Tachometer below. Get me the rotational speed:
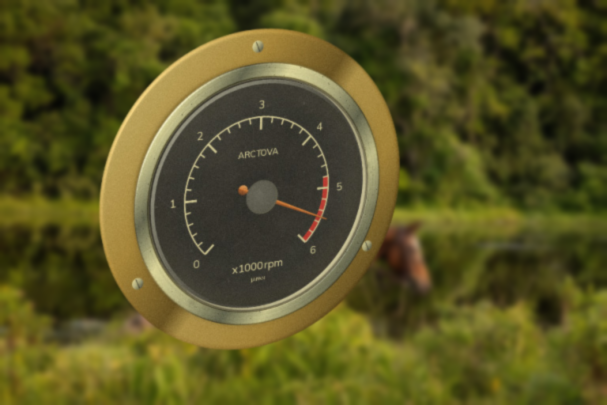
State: 5500 rpm
